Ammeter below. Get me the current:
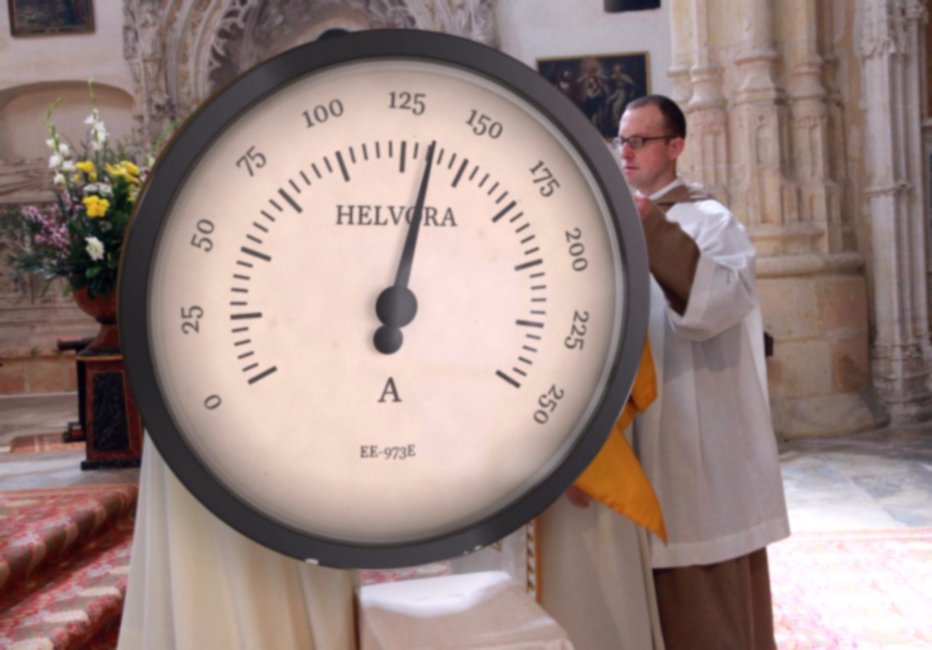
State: 135 A
